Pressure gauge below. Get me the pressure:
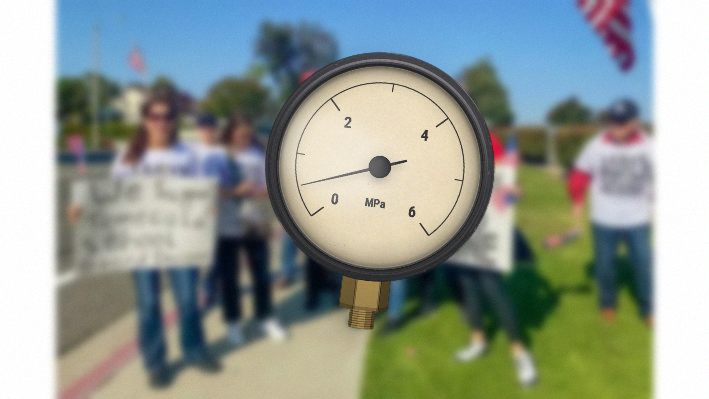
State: 0.5 MPa
